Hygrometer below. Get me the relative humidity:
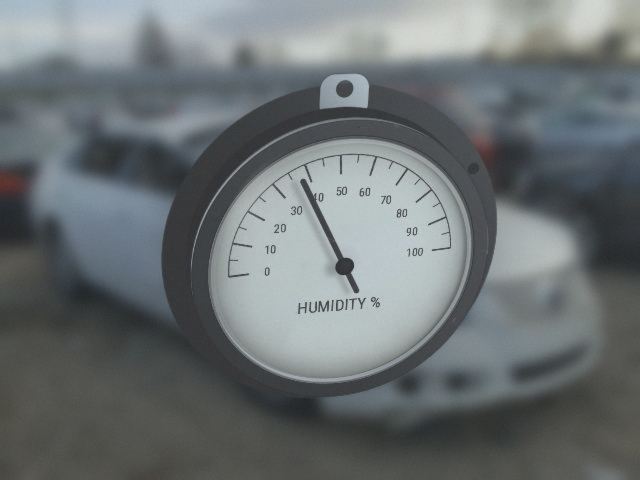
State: 37.5 %
